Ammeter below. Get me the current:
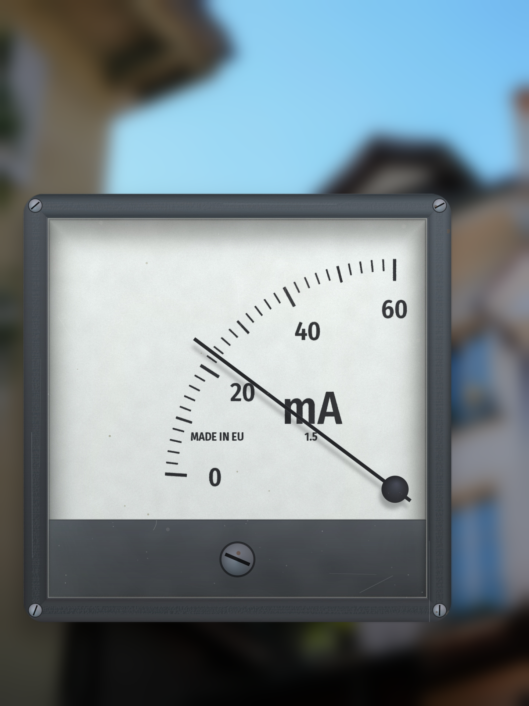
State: 23 mA
